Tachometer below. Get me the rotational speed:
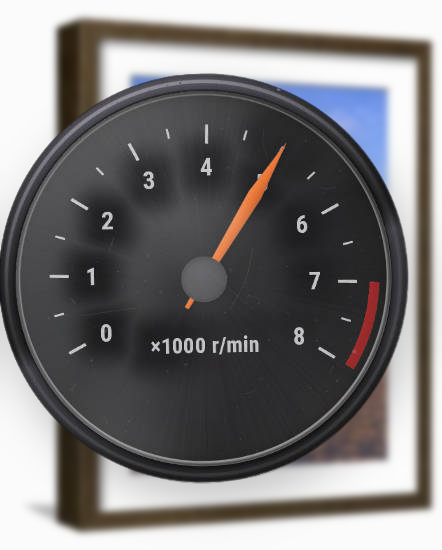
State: 5000 rpm
